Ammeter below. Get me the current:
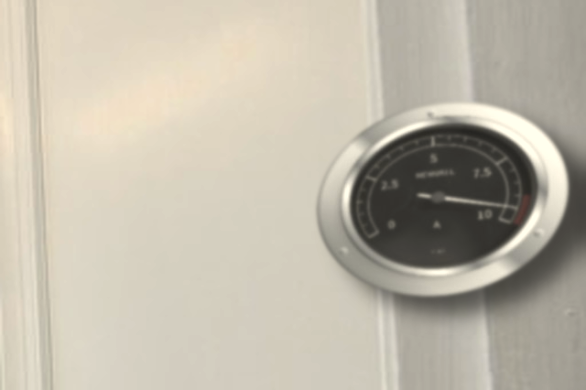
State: 9.5 A
